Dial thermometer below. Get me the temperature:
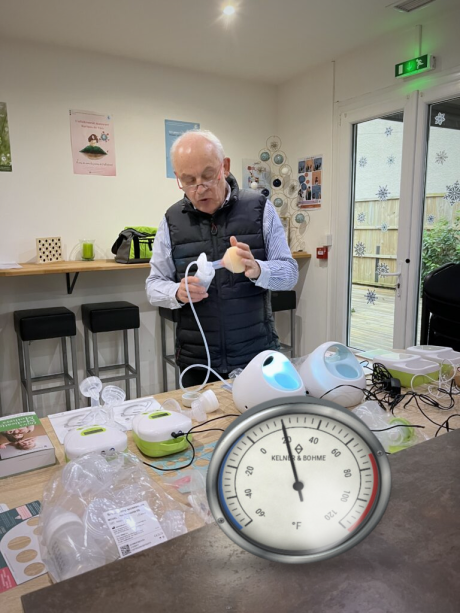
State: 20 °F
